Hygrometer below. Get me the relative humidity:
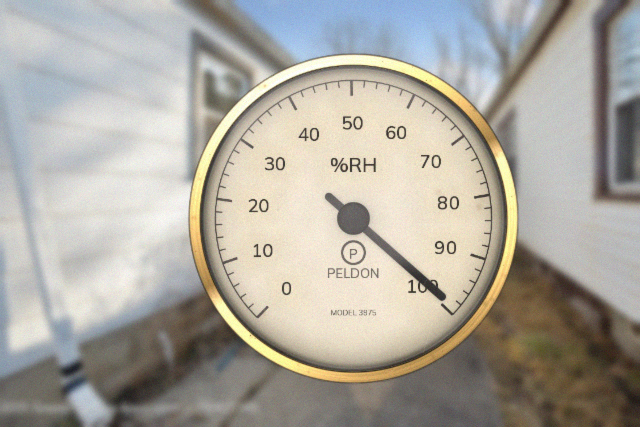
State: 99 %
